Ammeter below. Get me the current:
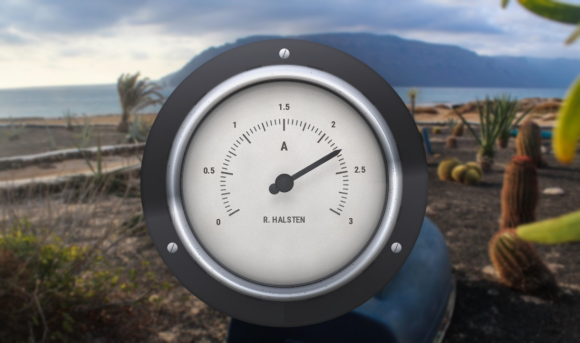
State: 2.25 A
